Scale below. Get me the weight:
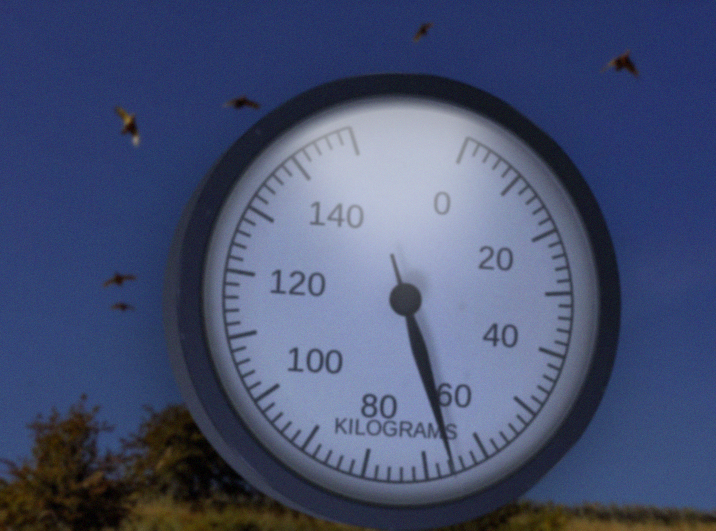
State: 66 kg
